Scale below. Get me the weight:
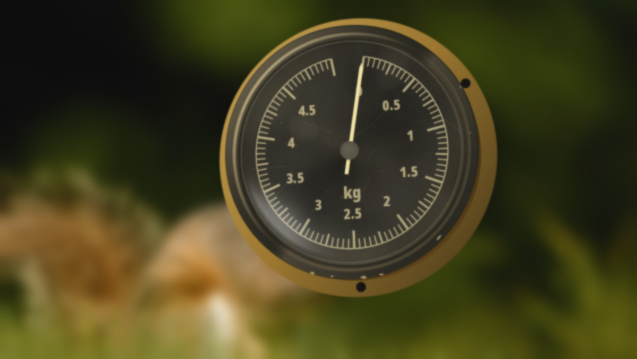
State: 0 kg
